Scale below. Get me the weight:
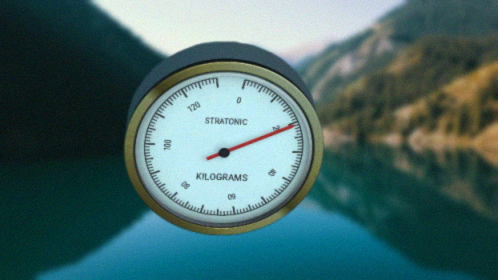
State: 20 kg
